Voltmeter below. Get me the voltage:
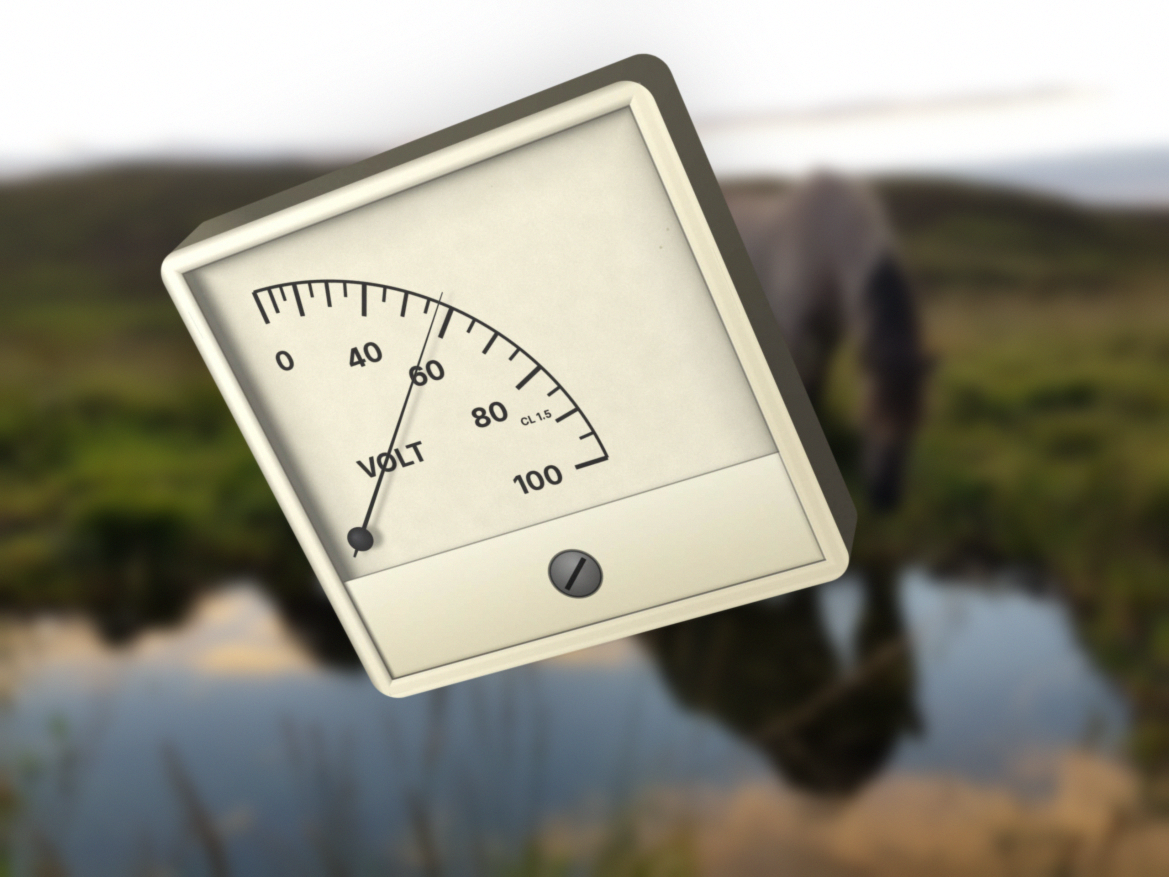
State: 57.5 V
